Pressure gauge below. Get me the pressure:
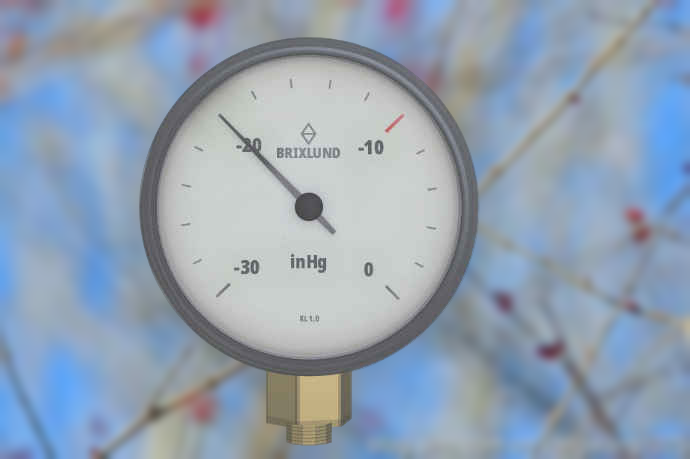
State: -20 inHg
